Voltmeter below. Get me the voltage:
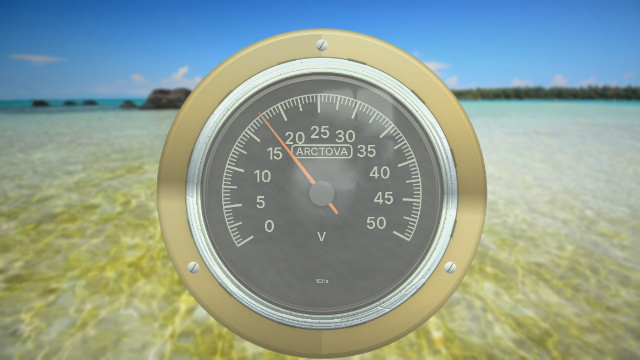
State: 17.5 V
